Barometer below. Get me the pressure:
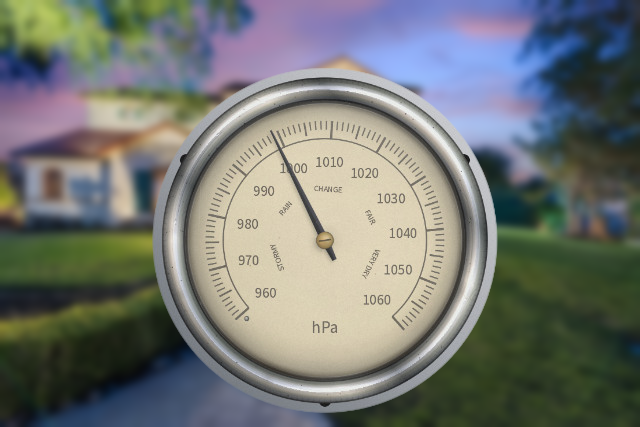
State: 999 hPa
